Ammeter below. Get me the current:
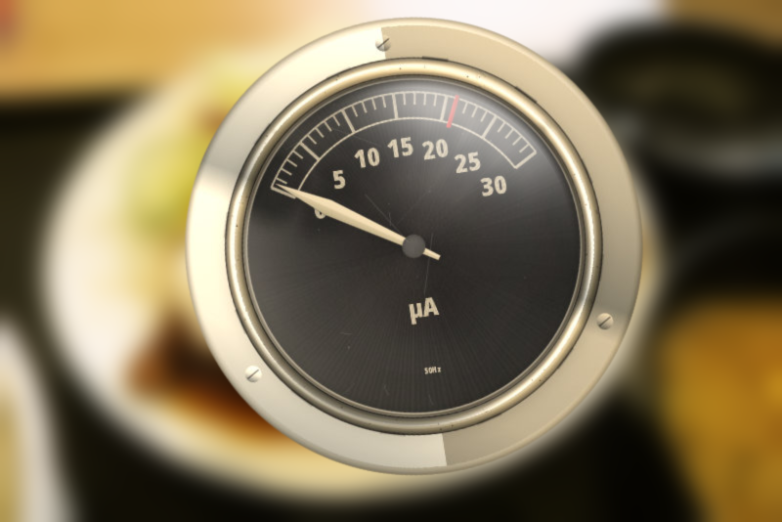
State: 0.5 µA
